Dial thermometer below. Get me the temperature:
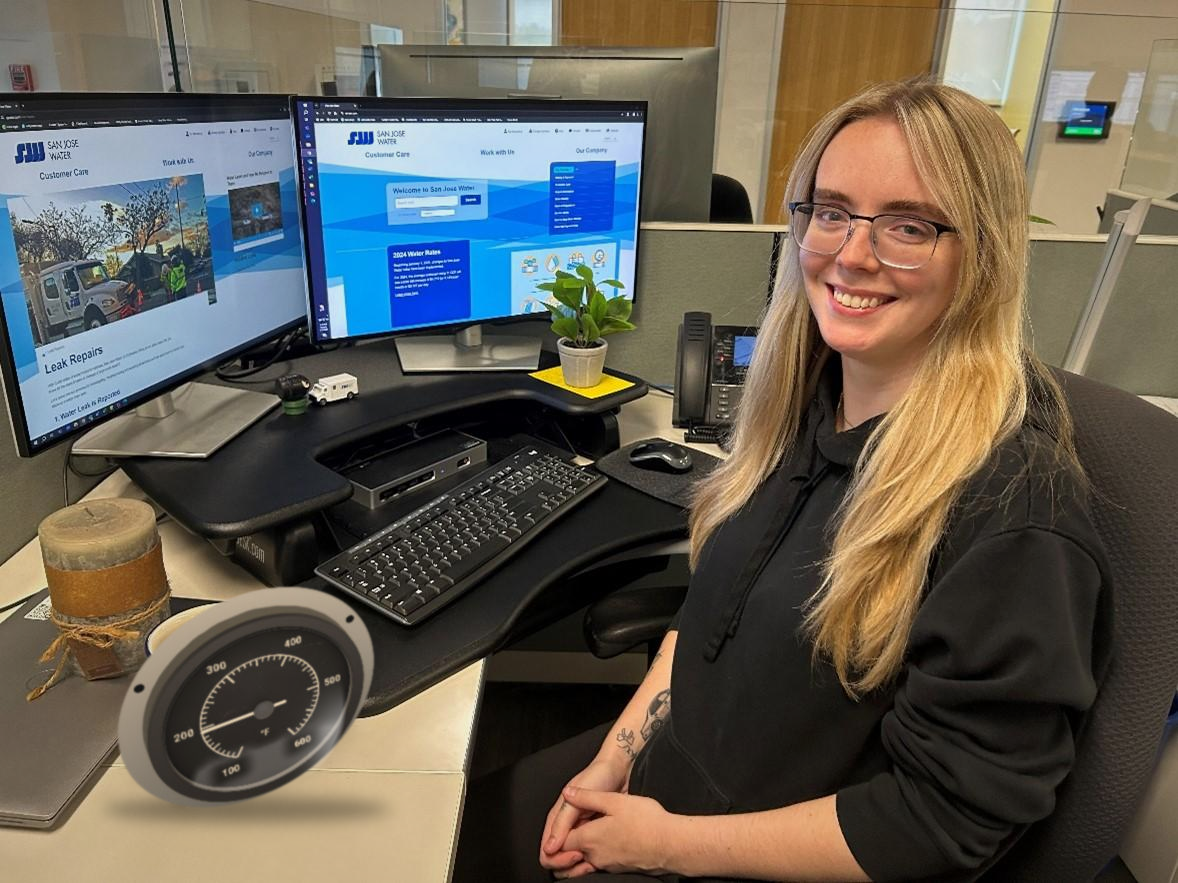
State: 200 °F
